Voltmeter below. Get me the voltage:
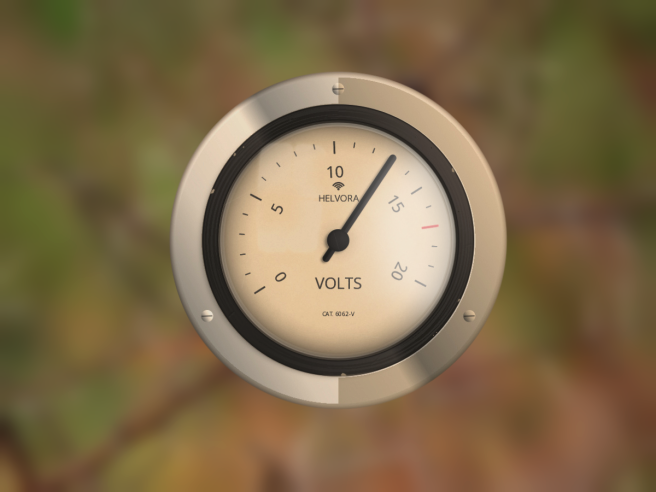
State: 13 V
